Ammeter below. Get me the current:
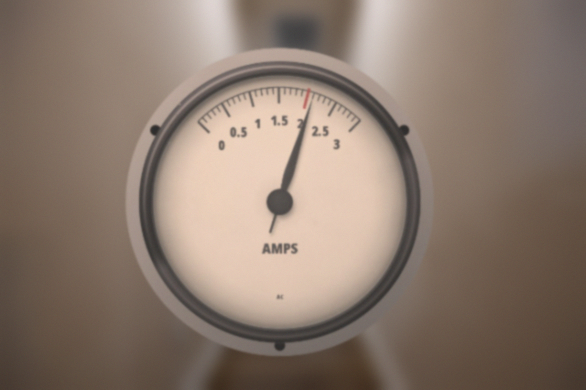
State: 2.1 A
